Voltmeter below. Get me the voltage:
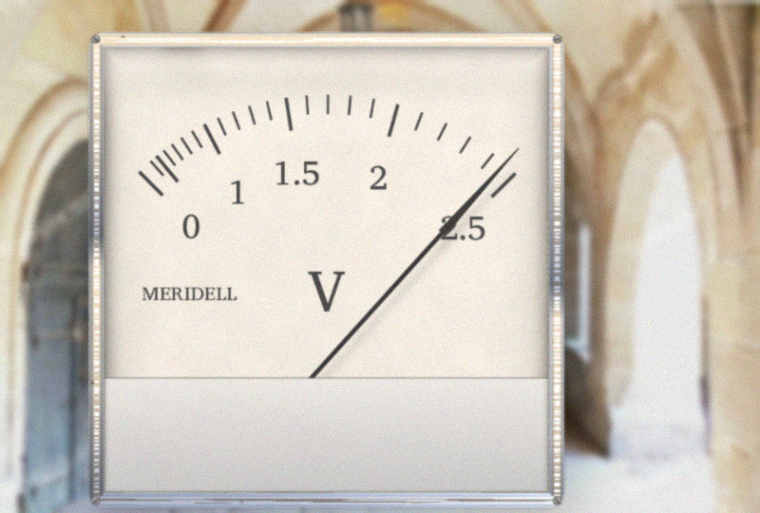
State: 2.45 V
